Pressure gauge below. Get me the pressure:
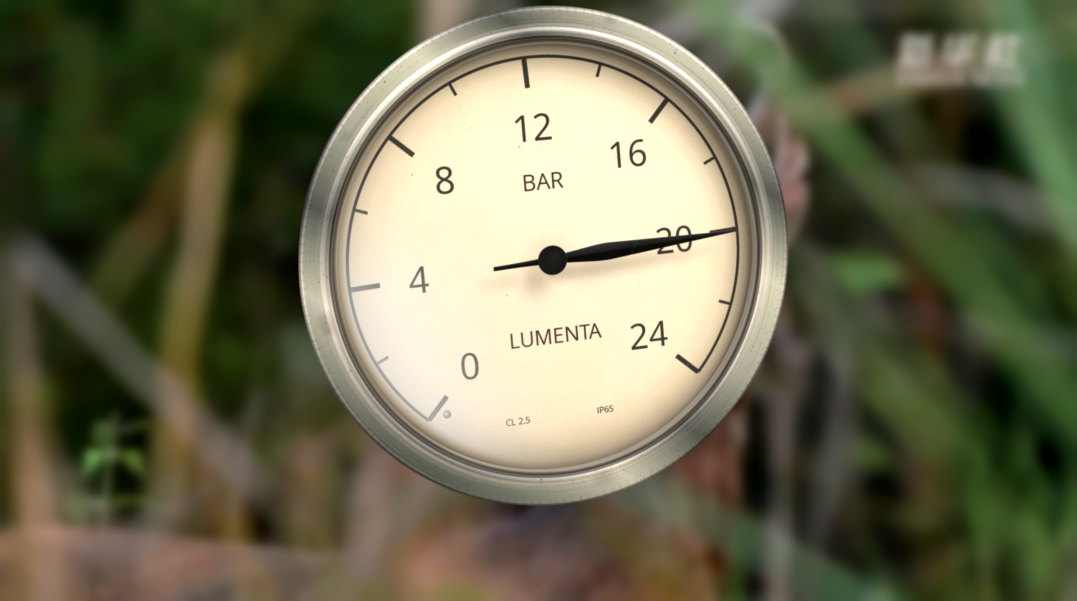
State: 20 bar
